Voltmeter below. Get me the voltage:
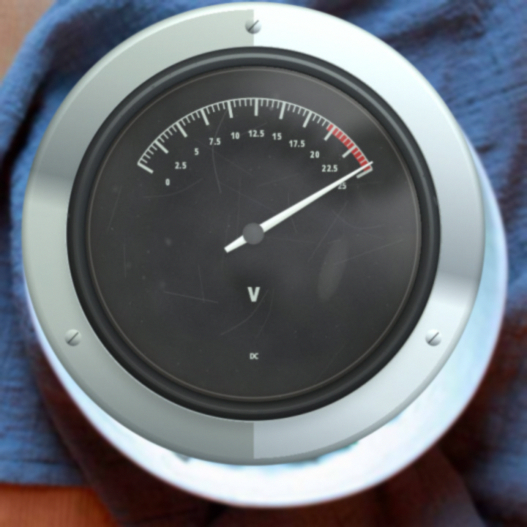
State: 24.5 V
